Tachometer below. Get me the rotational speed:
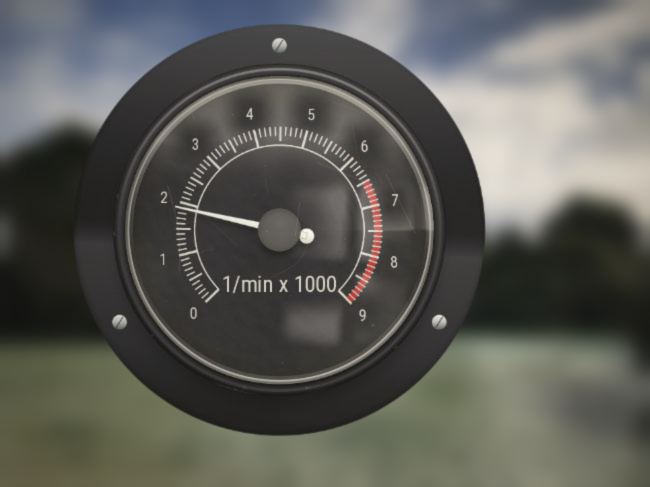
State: 1900 rpm
